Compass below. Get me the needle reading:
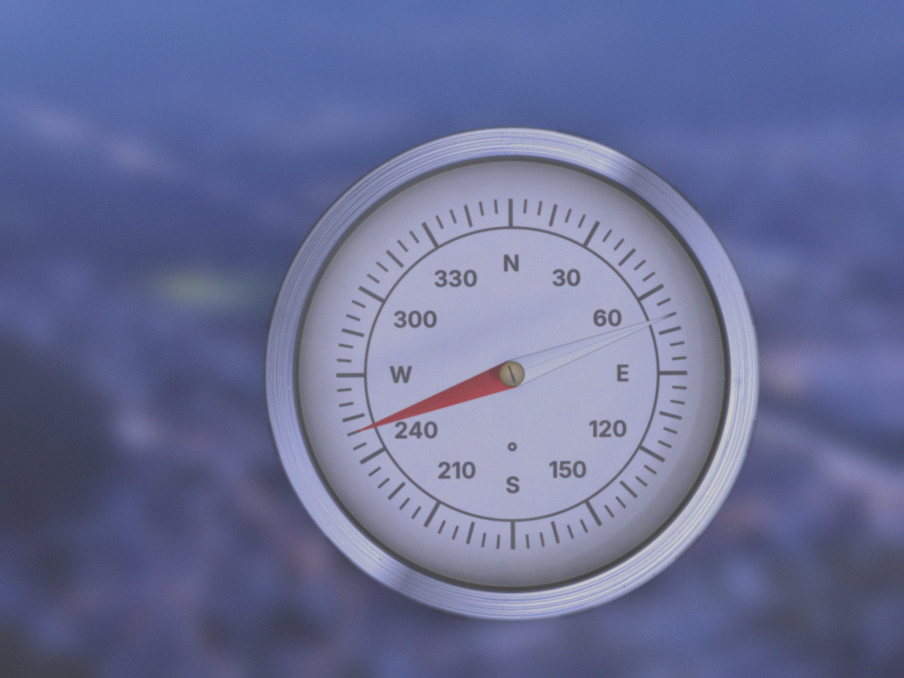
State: 250 °
